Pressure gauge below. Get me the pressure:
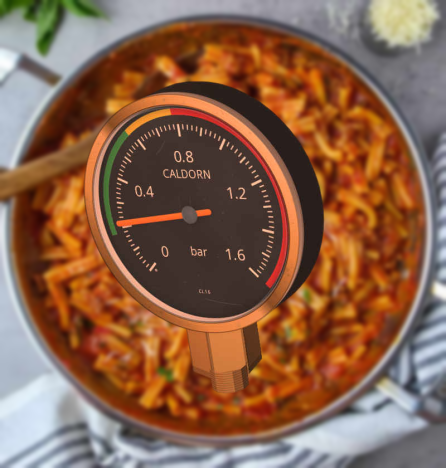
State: 0.22 bar
